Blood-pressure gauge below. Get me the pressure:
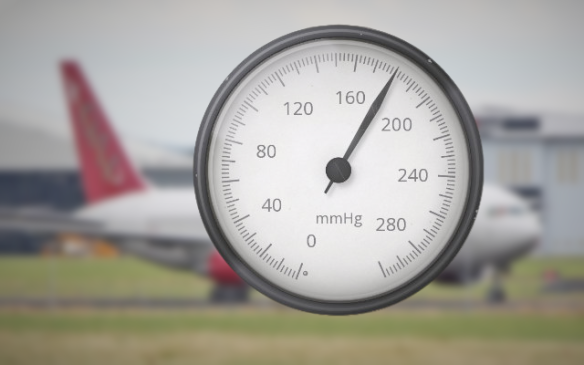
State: 180 mmHg
